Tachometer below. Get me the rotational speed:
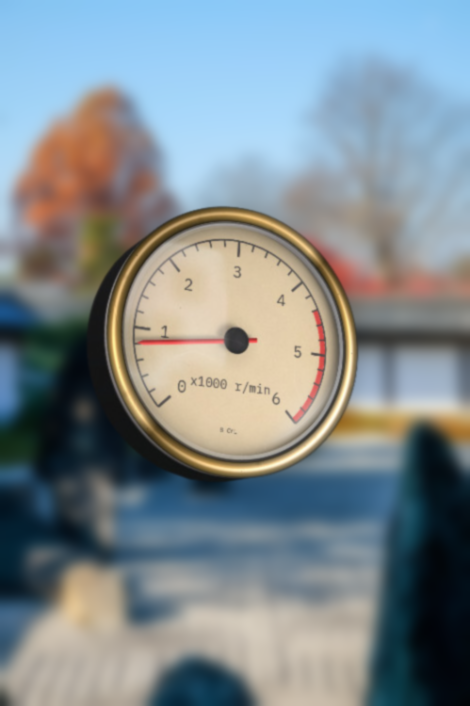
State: 800 rpm
